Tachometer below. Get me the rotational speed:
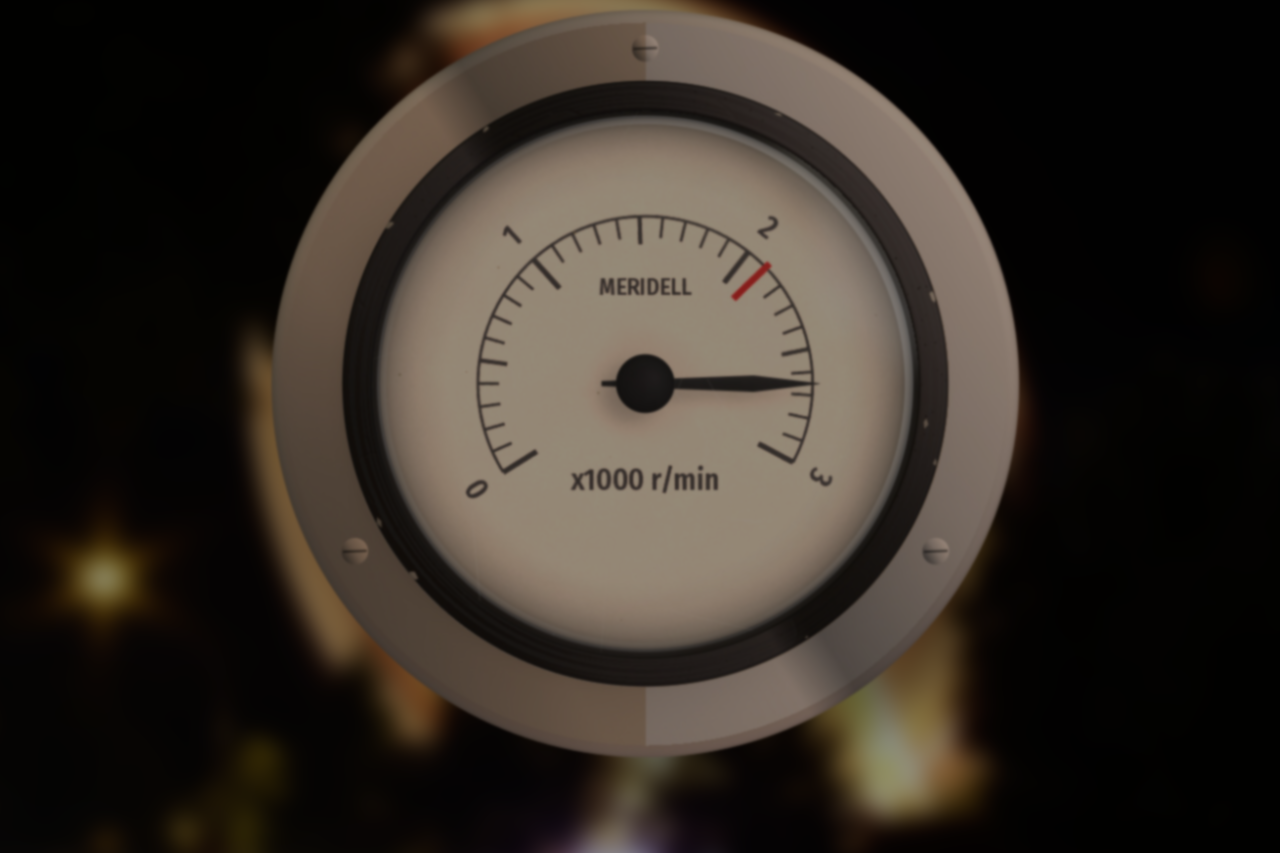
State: 2650 rpm
